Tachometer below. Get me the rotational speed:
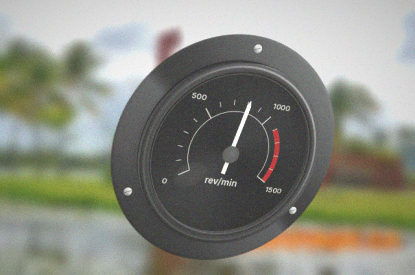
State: 800 rpm
